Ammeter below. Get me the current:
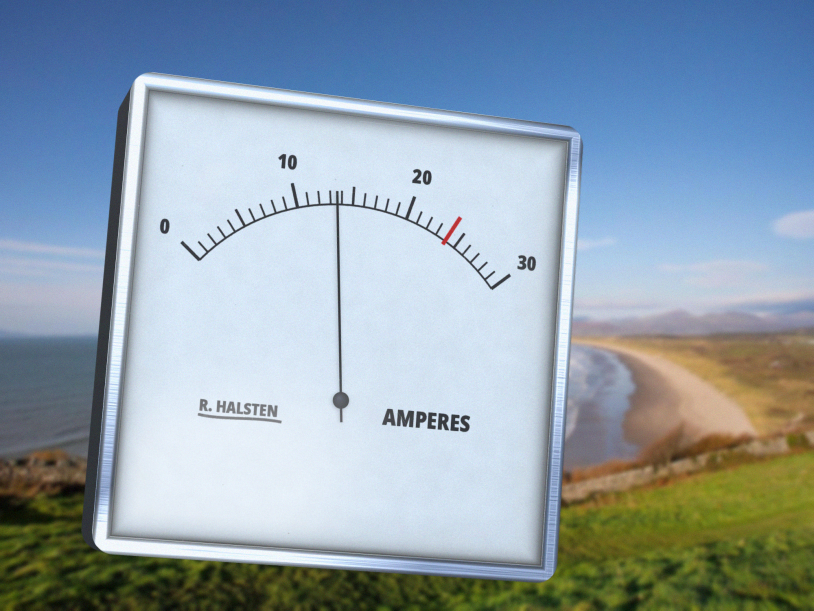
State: 13.5 A
